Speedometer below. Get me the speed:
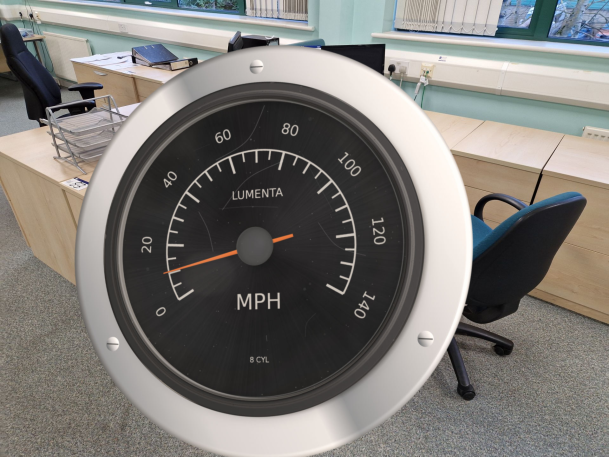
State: 10 mph
